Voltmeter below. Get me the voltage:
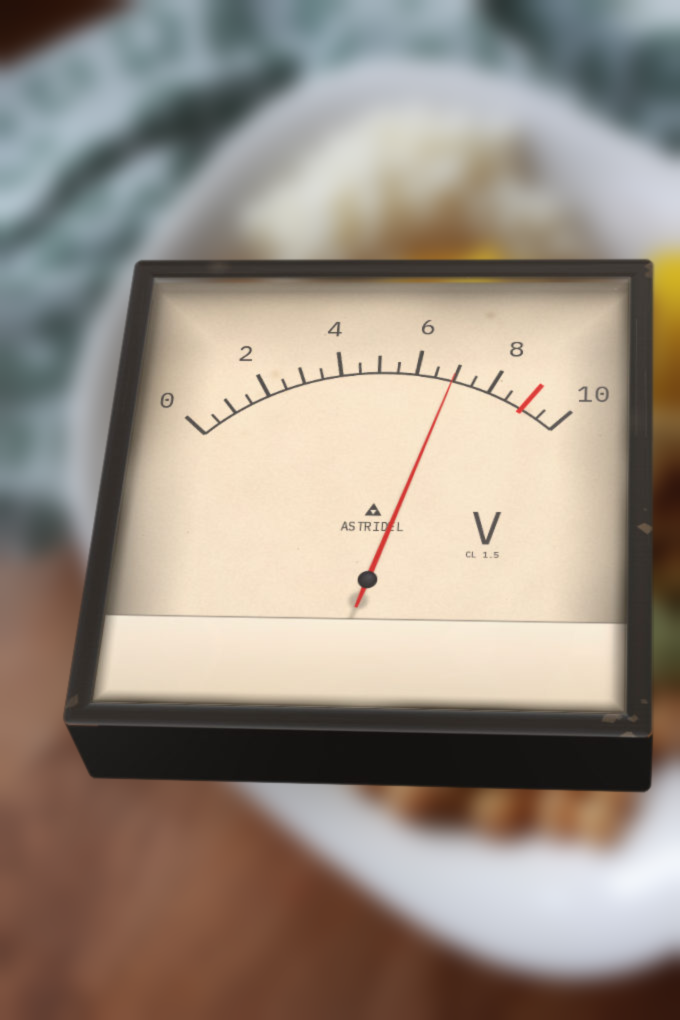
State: 7 V
